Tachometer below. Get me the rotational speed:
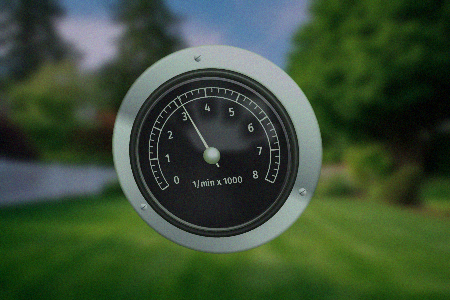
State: 3200 rpm
